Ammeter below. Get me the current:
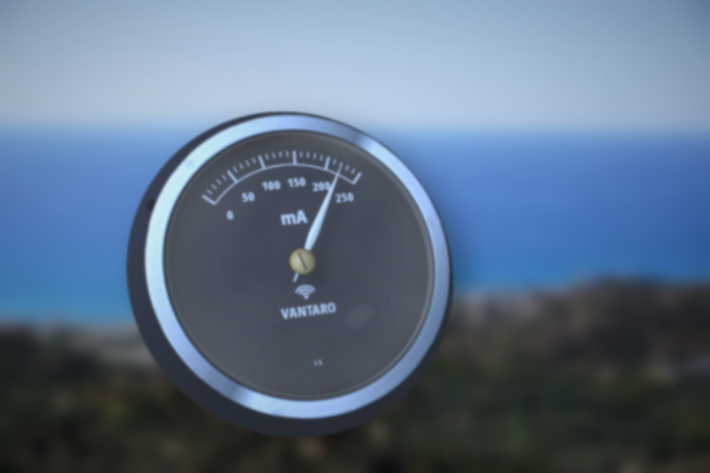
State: 220 mA
